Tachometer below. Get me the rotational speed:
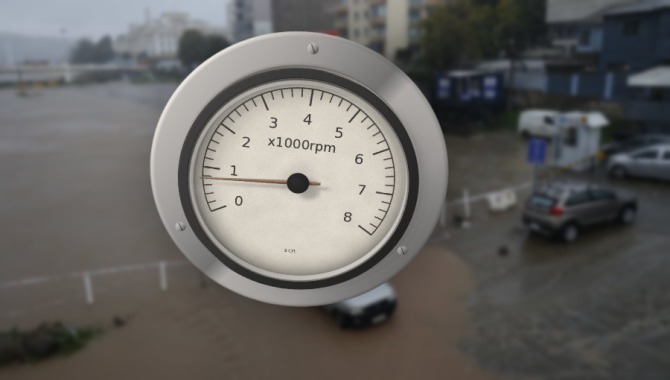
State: 800 rpm
